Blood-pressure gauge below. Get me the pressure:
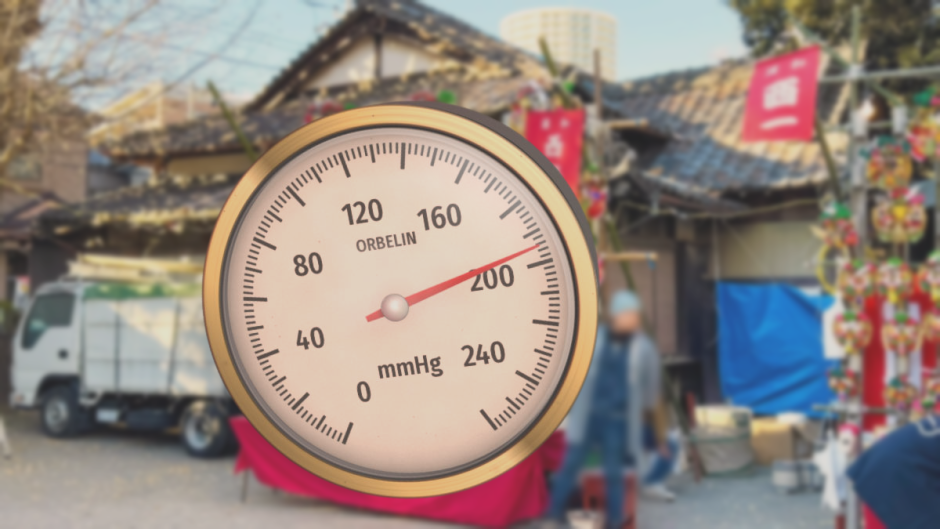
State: 194 mmHg
